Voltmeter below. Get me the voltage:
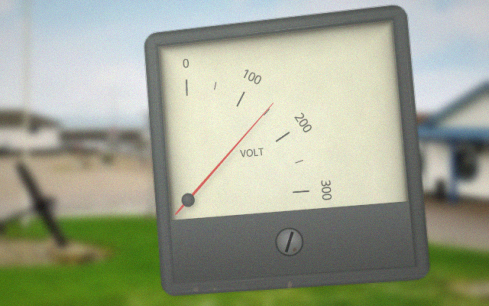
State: 150 V
